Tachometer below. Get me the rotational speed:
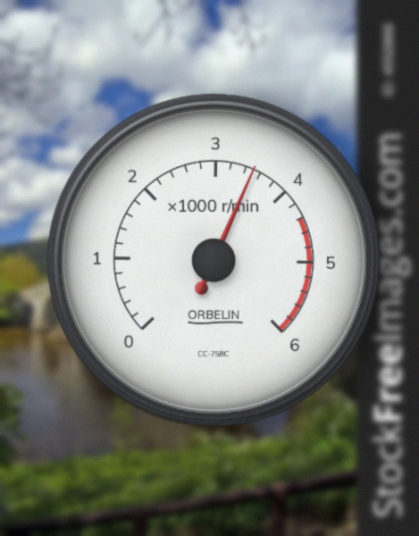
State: 3500 rpm
